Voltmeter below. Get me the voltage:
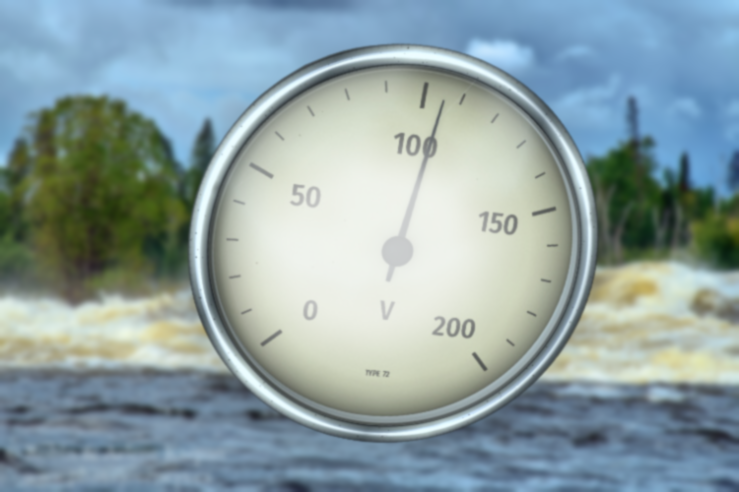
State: 105 V
